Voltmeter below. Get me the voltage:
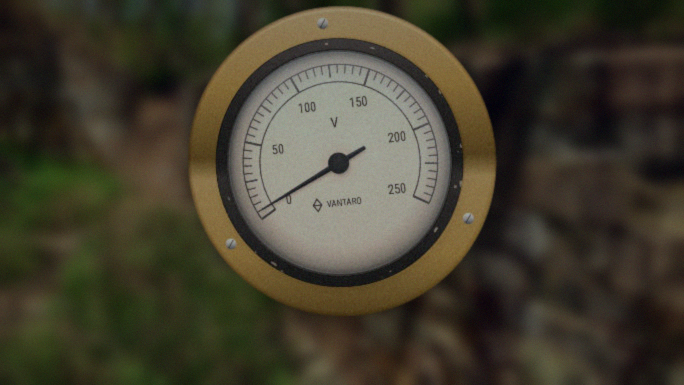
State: 5 V
